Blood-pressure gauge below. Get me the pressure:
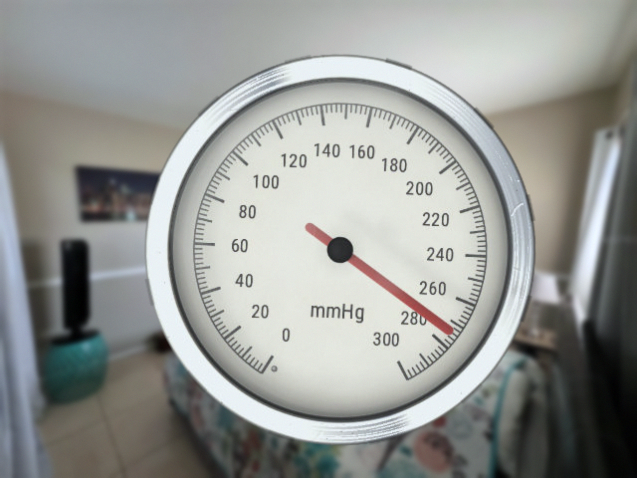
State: 274 mmHg
